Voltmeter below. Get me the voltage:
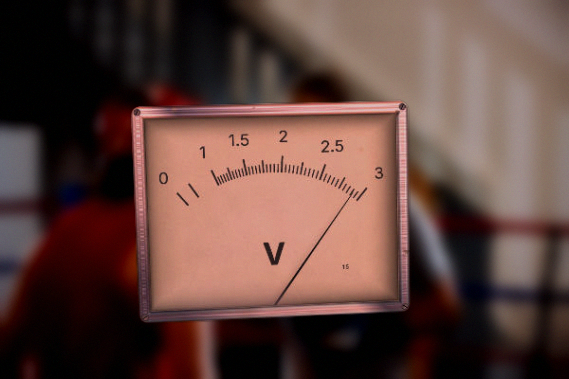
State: 2.9 V
